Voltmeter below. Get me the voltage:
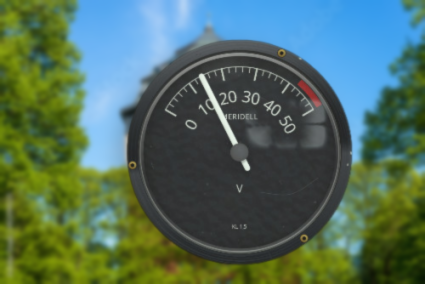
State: 14 V
